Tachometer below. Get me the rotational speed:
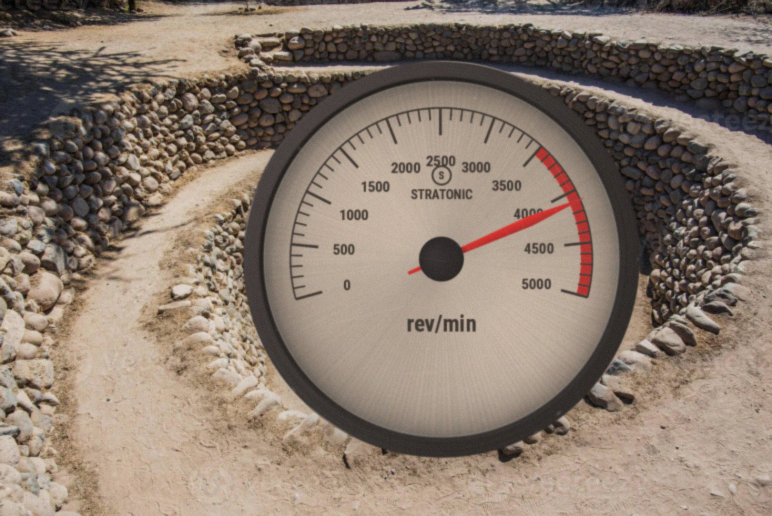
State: 4100 rpm
